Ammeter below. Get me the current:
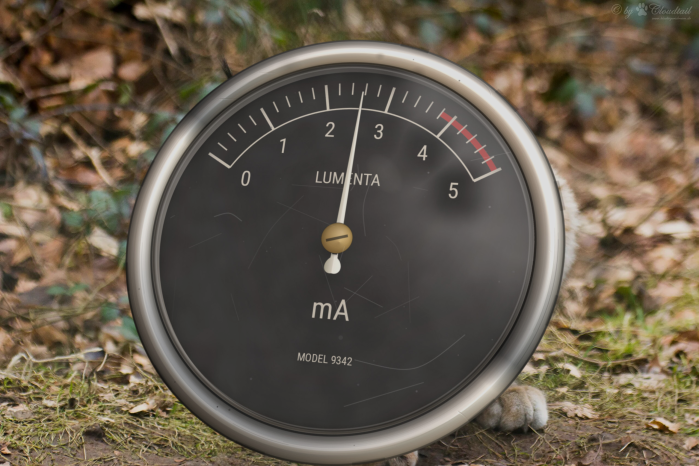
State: 2.6 mA
